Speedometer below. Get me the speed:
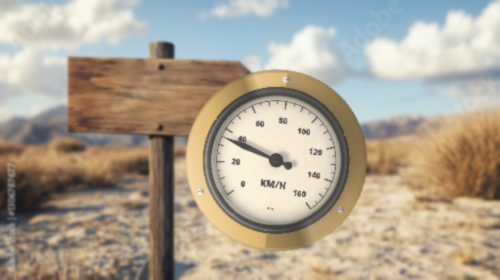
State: 35 km/h
